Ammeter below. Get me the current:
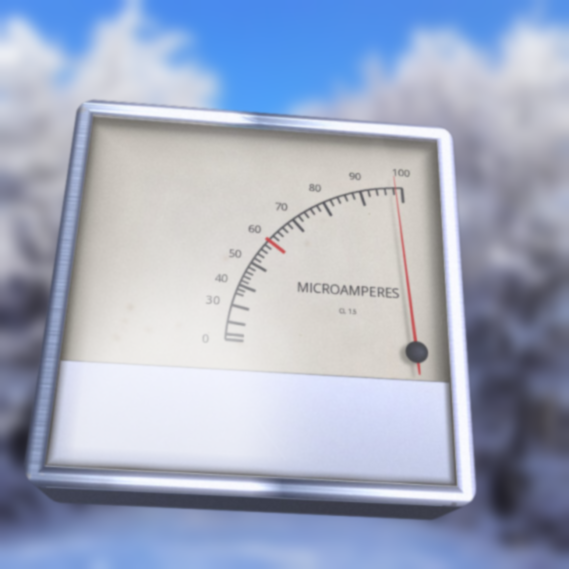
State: 98 µA
